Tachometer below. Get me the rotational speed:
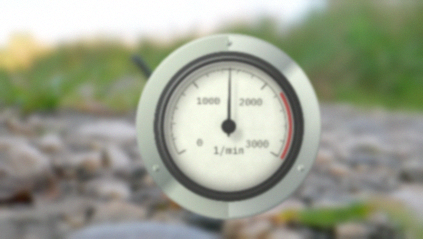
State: 1500 rpm
